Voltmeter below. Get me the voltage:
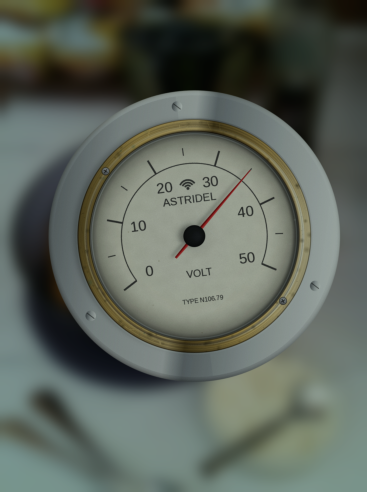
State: 35 V
